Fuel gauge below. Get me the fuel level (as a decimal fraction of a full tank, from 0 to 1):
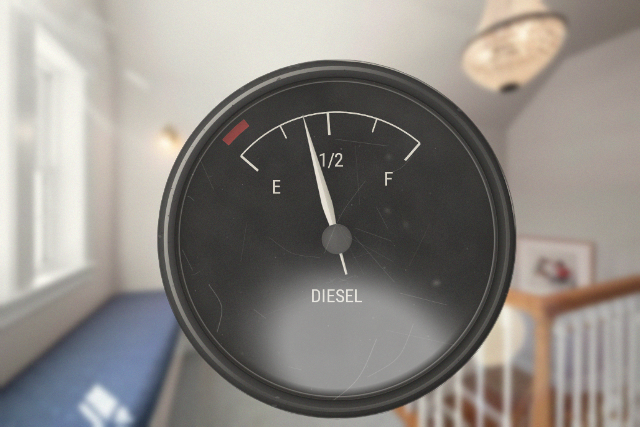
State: 0.375
